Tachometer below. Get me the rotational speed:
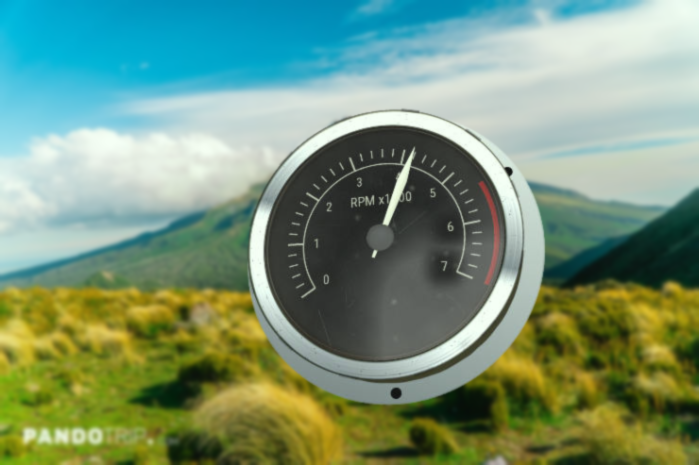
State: 4200 rpm
